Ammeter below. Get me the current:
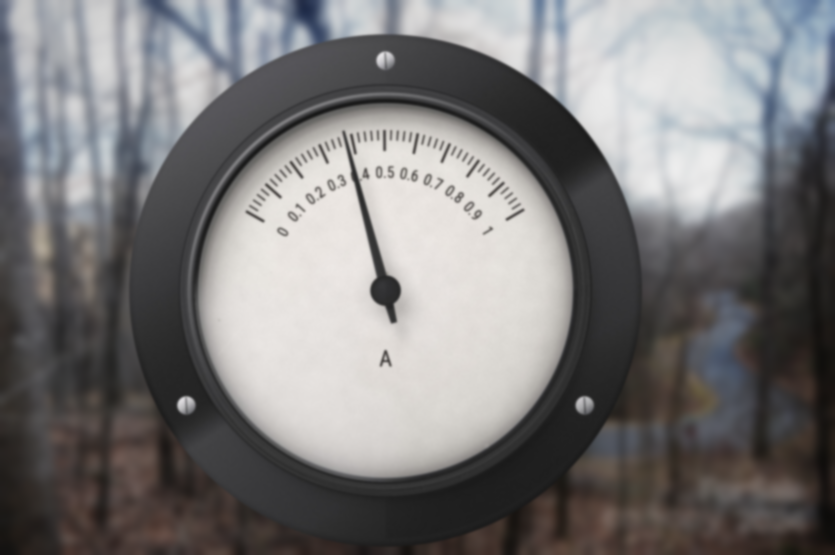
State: 0.38 A
